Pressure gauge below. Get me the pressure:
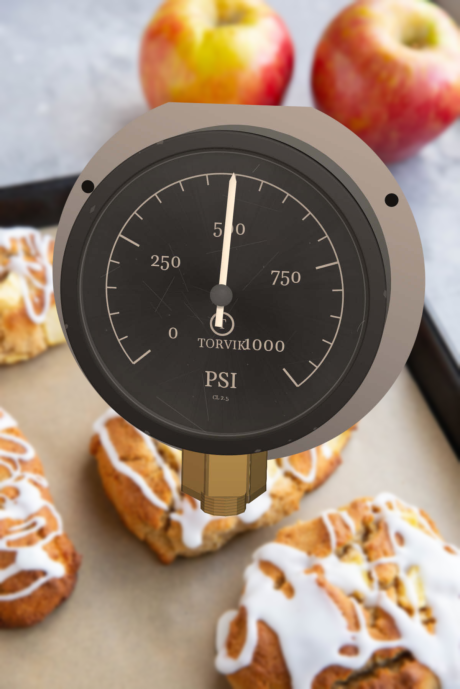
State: 500 psi
